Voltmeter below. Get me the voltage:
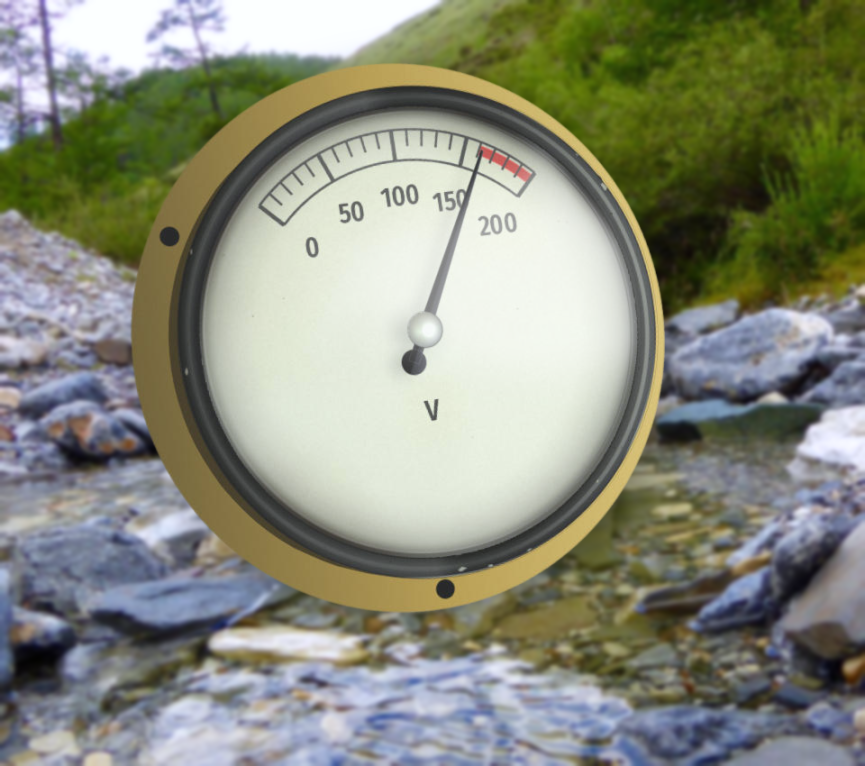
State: 160 V
